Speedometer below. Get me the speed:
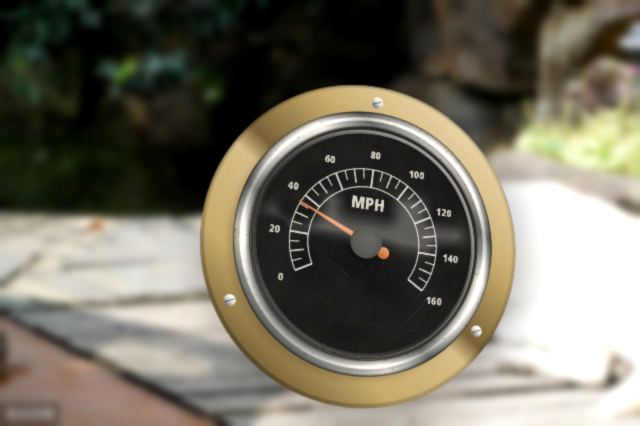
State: 35 mph
